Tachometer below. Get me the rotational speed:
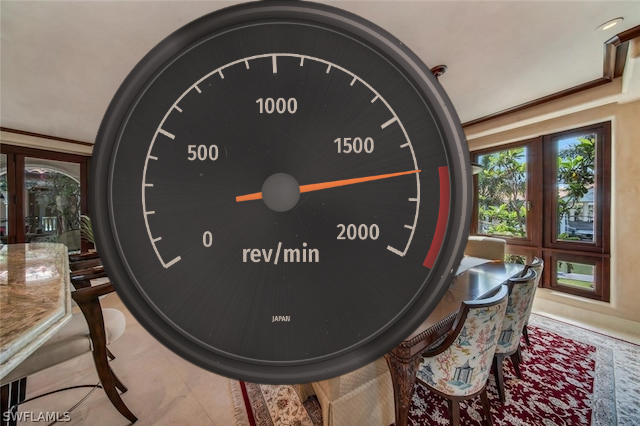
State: 1700 rpm
